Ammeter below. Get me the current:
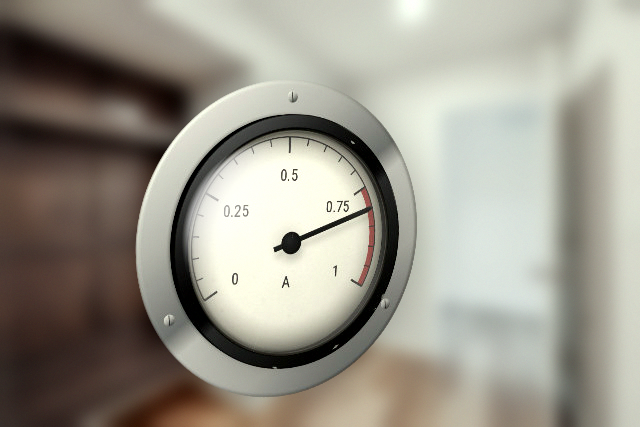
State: 0.8 A
